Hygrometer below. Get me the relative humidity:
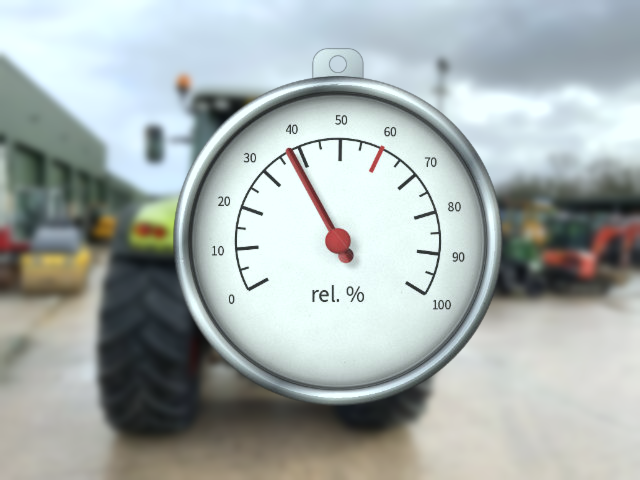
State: 37.5 %
